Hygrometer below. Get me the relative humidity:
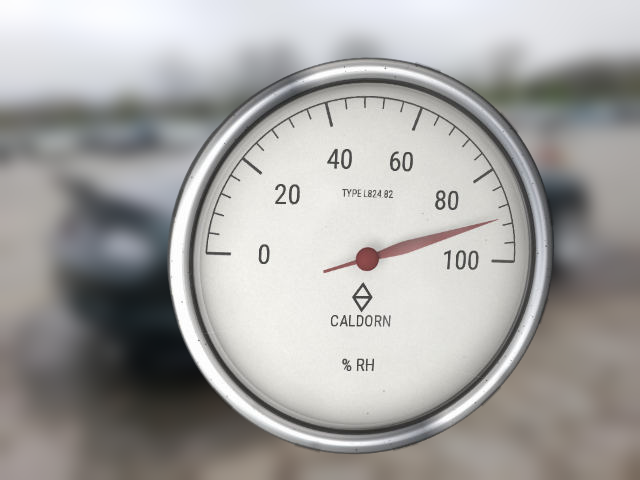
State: 90 %
